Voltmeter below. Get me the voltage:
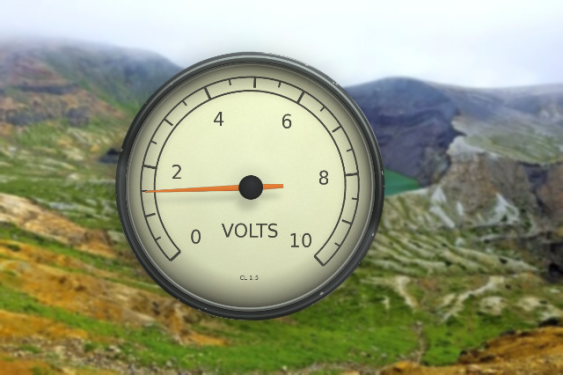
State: 1.5 V
